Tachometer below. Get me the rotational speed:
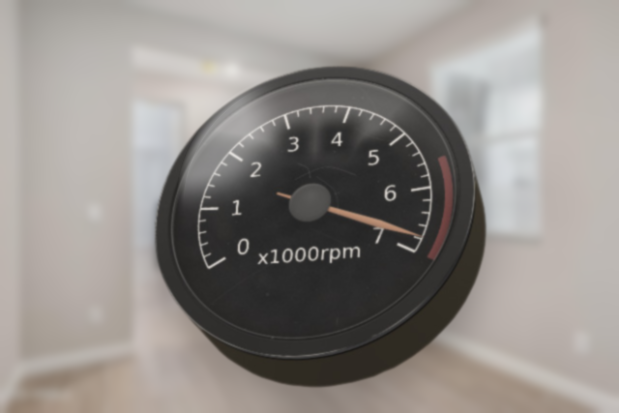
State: 6800 rpm
